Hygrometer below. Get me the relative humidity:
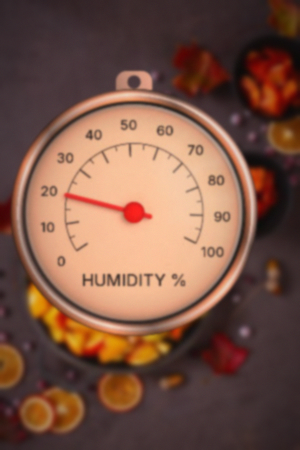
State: 20 %
